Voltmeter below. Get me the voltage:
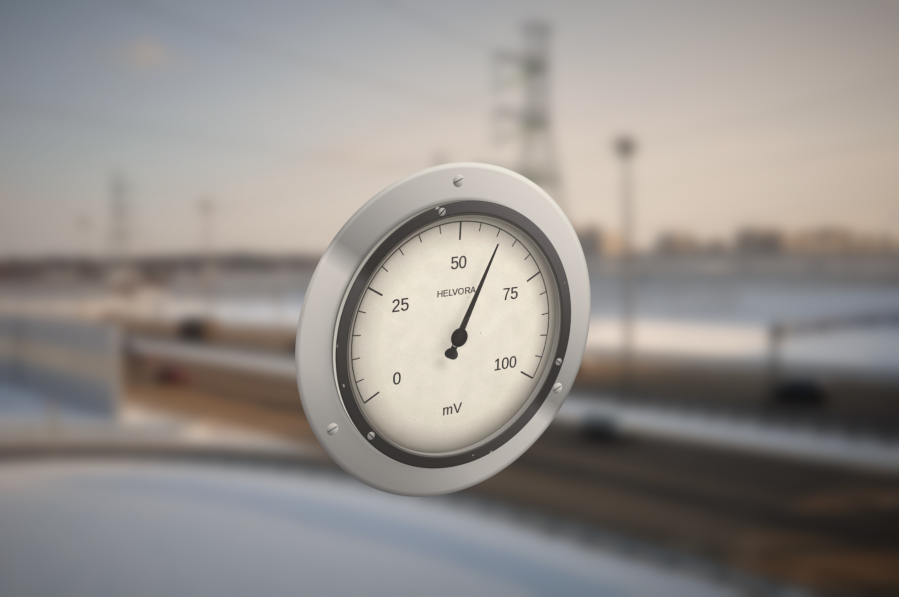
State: 60 mV
